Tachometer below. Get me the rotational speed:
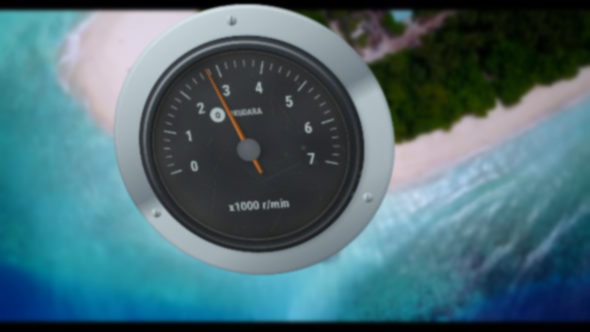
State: 2800 rpm
